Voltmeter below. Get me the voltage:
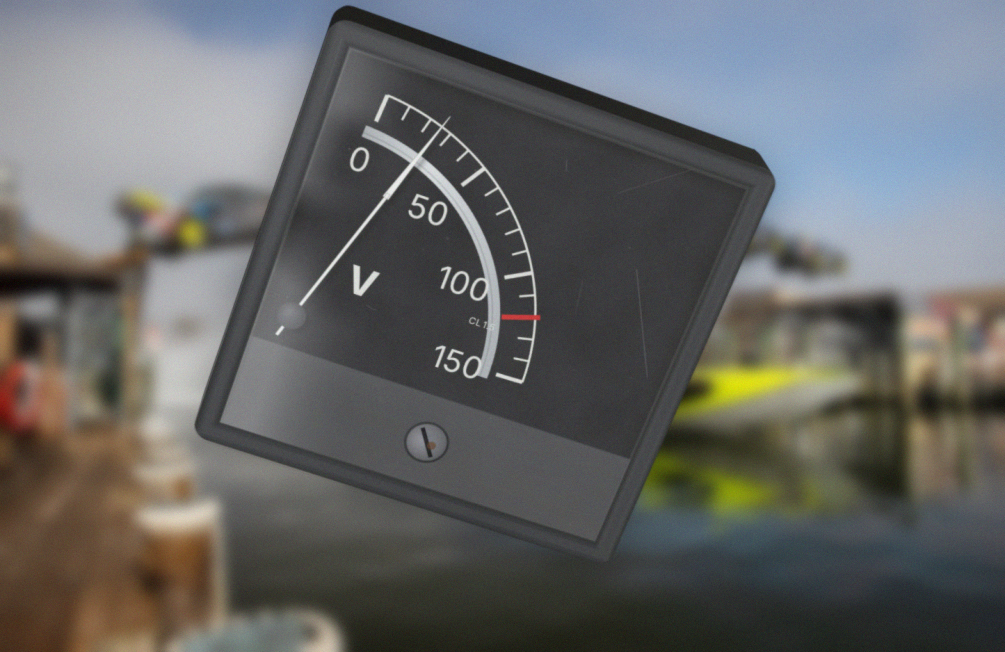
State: 25 V
